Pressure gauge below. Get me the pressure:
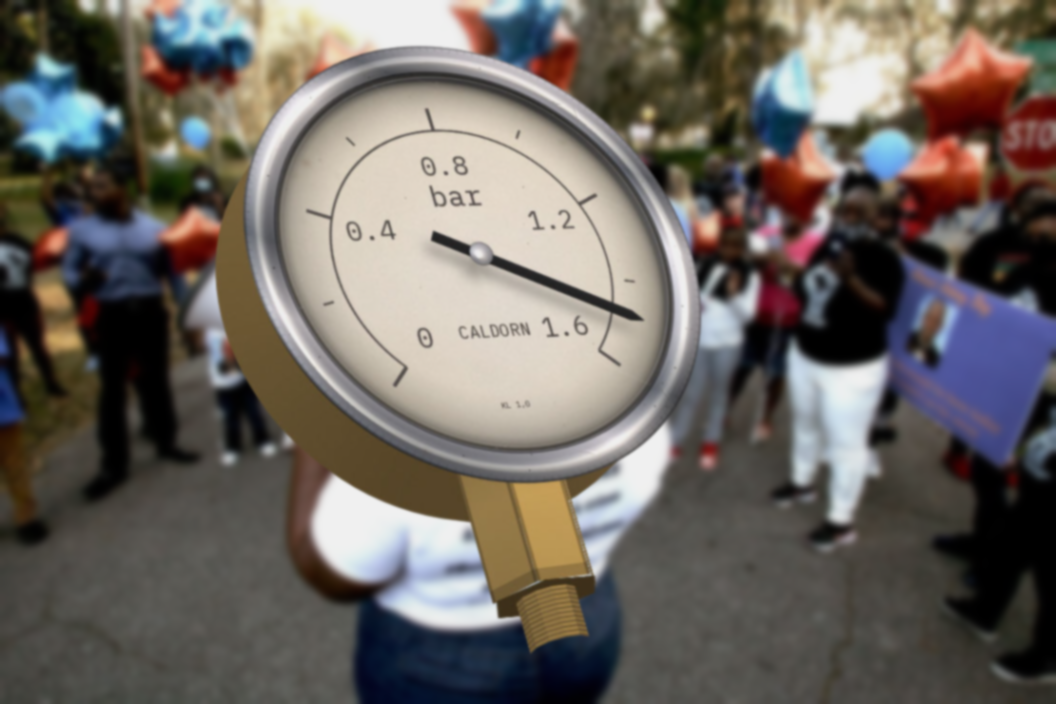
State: 1.5 bar
